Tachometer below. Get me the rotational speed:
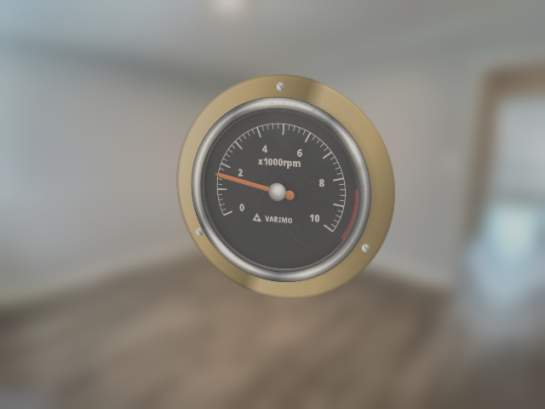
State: 1600 rpm
